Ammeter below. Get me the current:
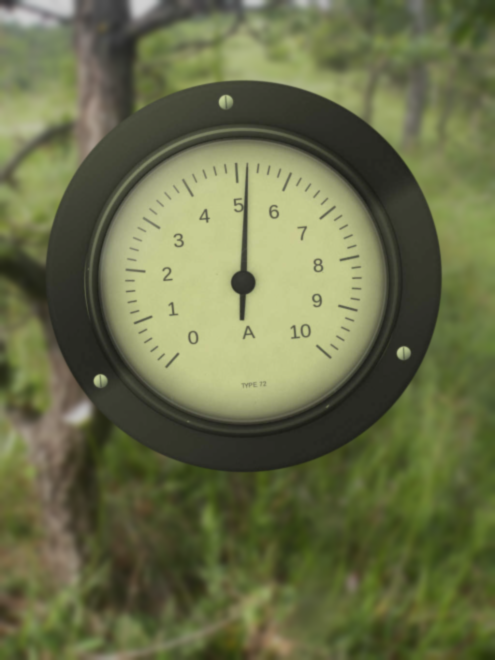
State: 5.2 A
